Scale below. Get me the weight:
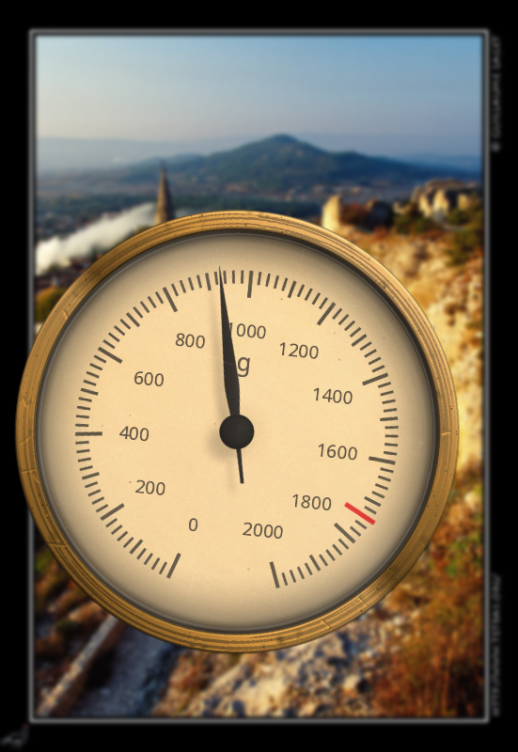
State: 930 g
